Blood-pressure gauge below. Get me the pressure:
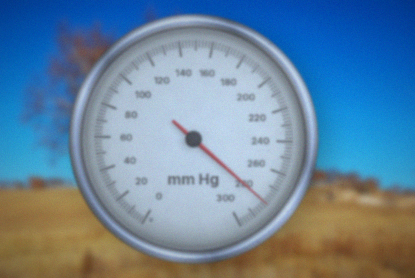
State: 280 mmHg
